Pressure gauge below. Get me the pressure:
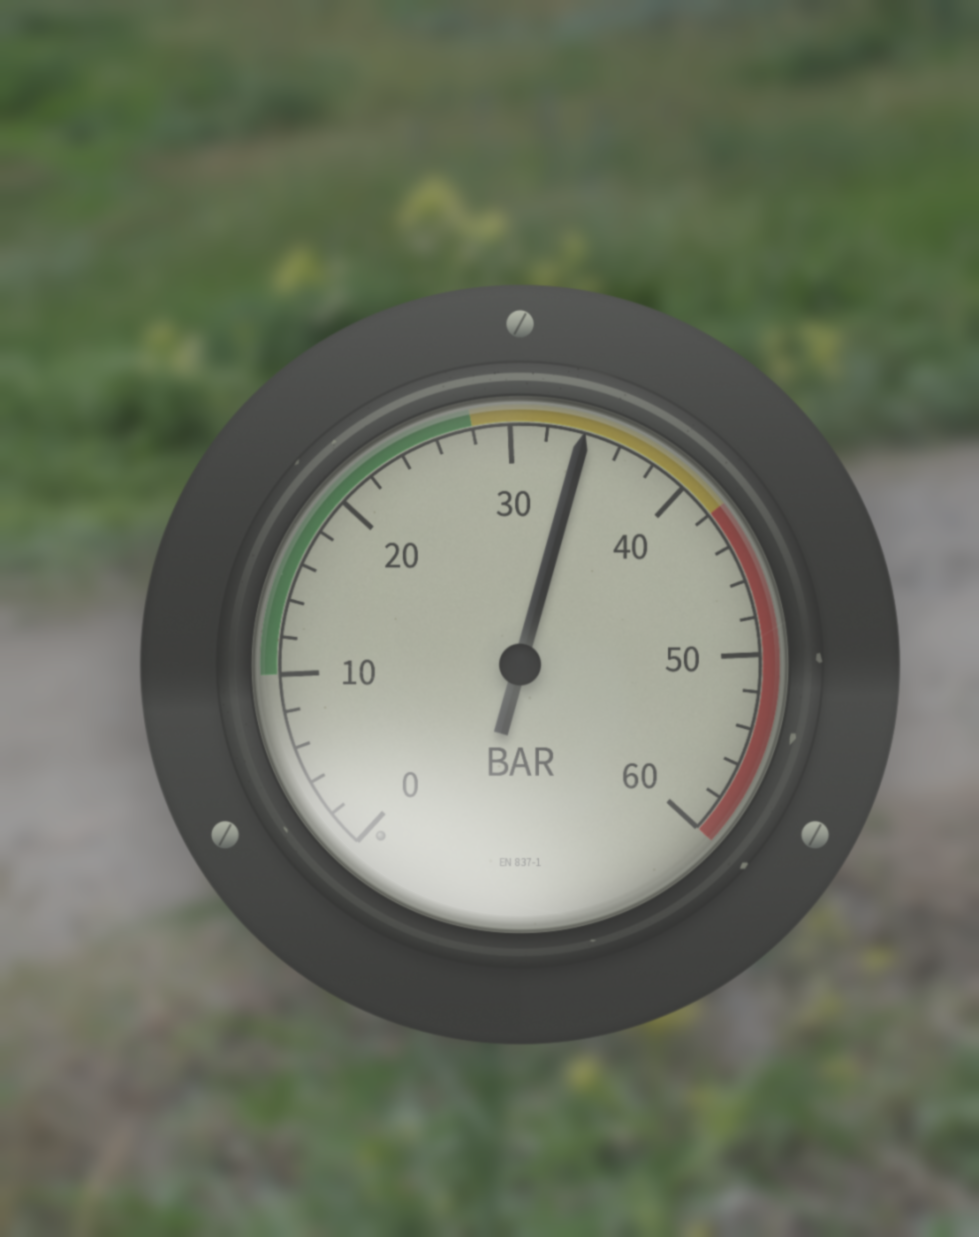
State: 34 bar
